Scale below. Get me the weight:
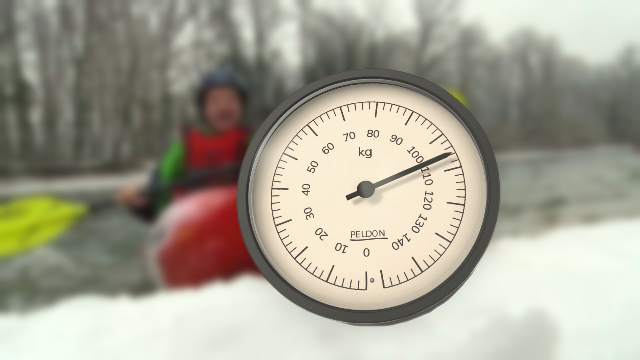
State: 106 kg
